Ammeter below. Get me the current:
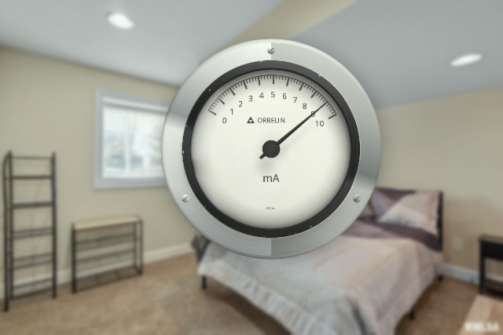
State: 9 mA
